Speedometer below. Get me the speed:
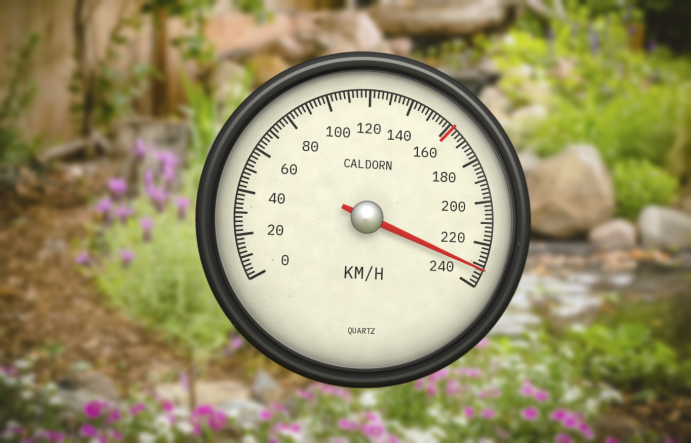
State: 232 km/h
